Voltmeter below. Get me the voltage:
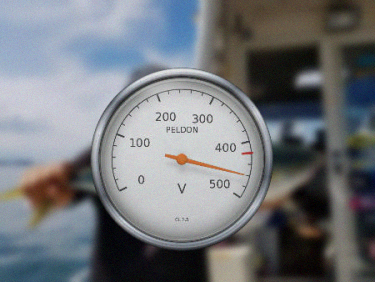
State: 460 V
